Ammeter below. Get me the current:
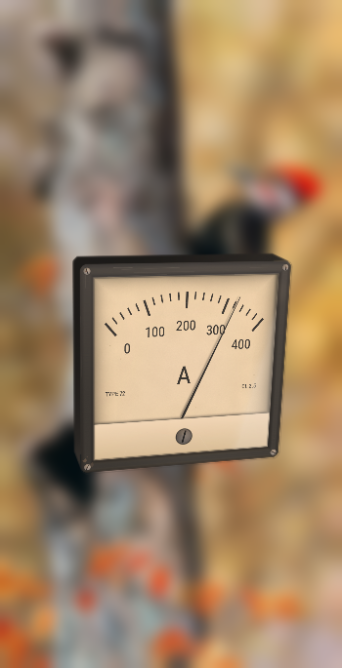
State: 320 A
